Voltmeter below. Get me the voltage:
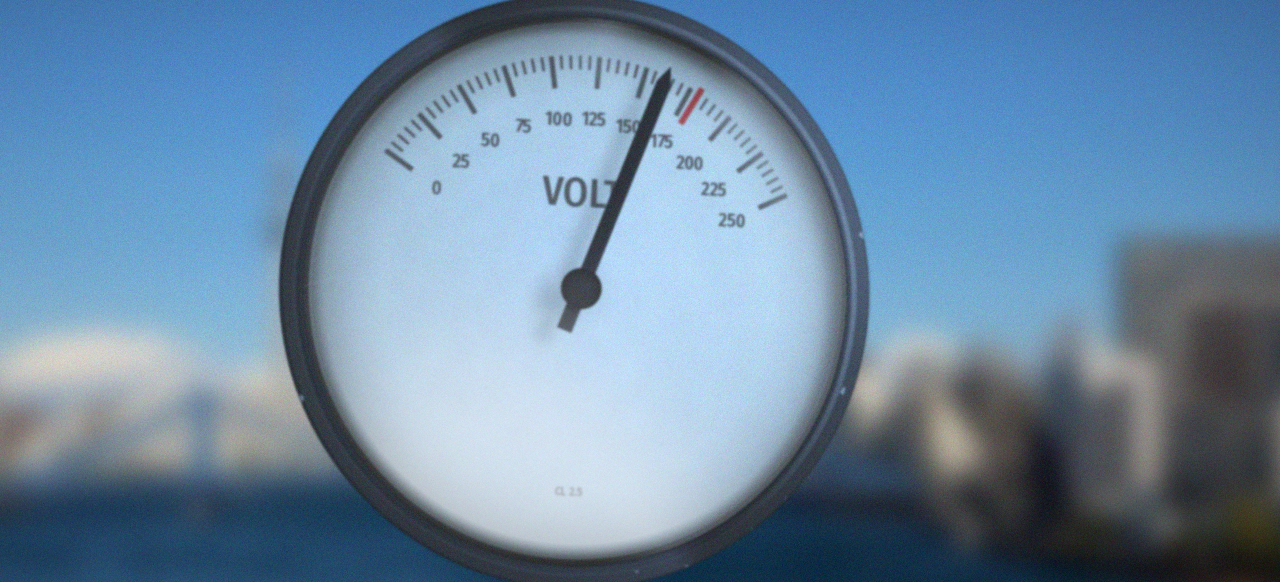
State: 160 V
